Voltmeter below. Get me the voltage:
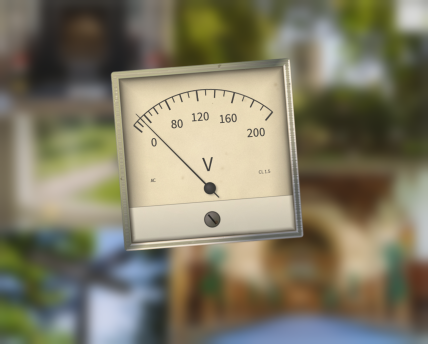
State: 30 V
